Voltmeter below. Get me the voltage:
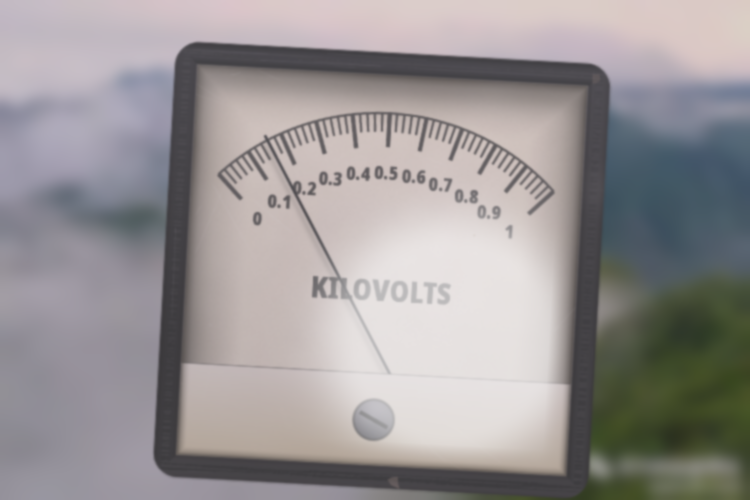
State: 0.16 kV
